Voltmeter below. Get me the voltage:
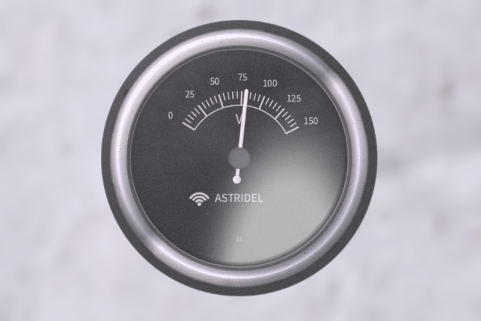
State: 80 V
